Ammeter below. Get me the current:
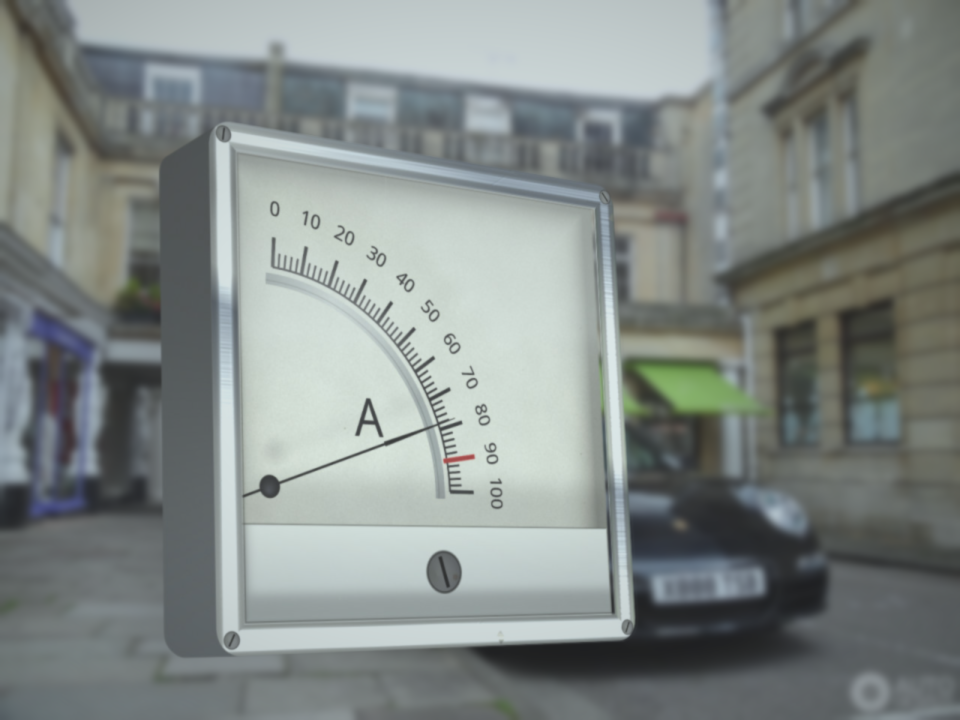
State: 78 A
